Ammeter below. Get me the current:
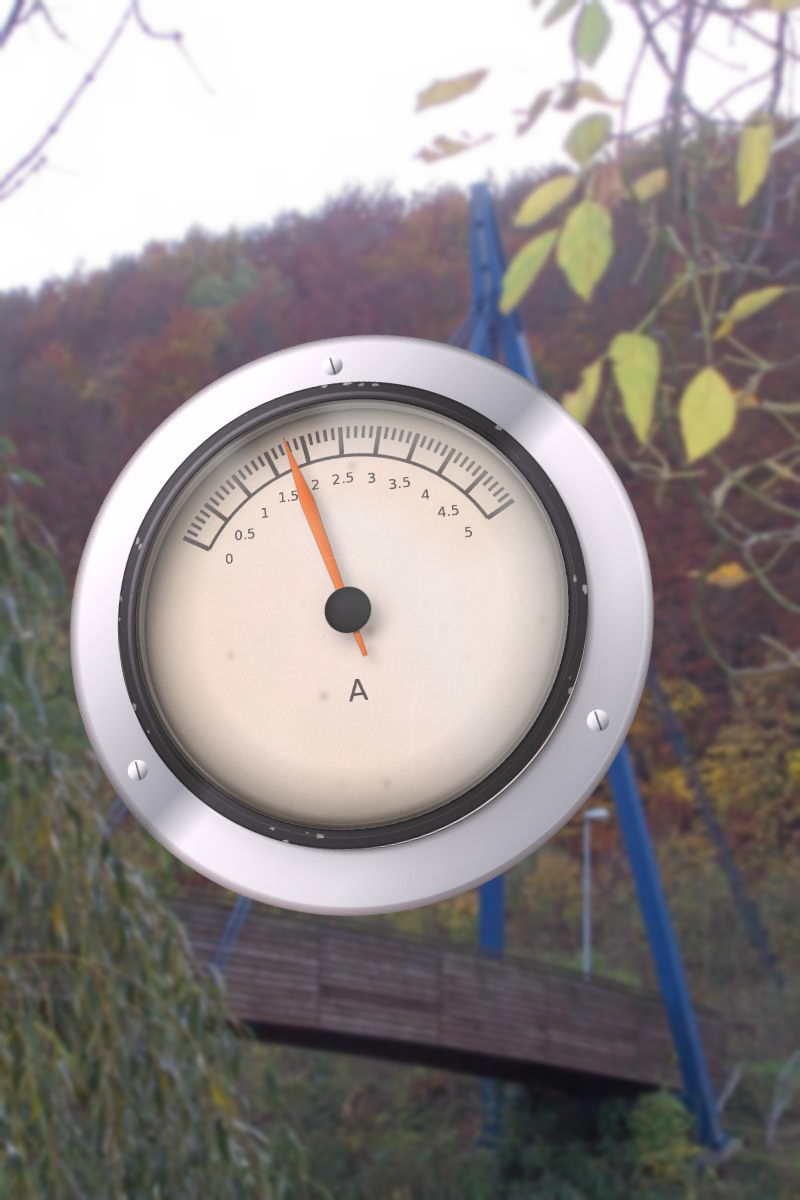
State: 1.8 A
